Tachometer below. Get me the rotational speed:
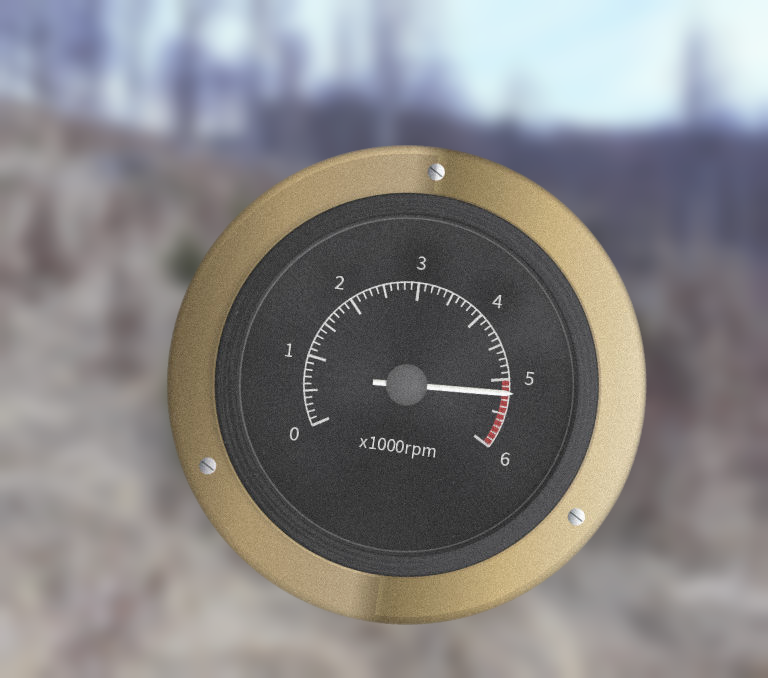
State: 5200 rpm
